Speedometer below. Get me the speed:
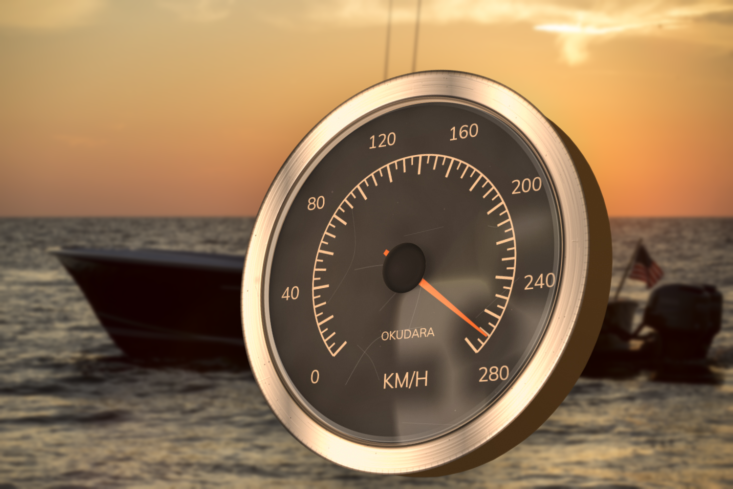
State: 270 km/h
